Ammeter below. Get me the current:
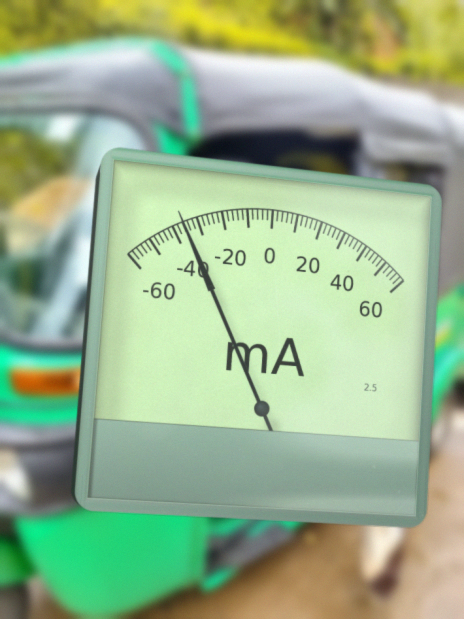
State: -36 mA
